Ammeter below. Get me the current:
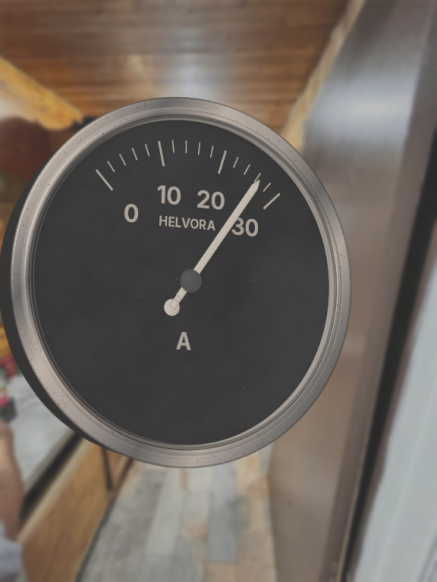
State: 26 A
